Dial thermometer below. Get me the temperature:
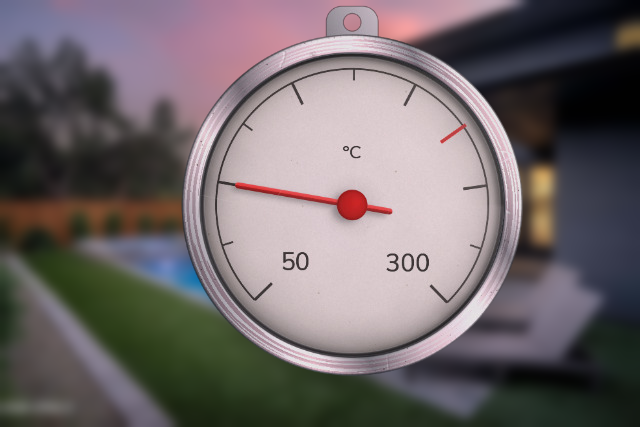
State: 100 °C
